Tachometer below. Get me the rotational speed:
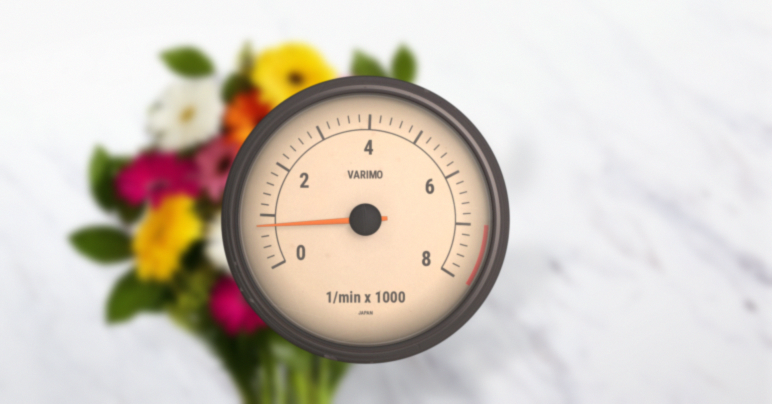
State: 800 rpm
